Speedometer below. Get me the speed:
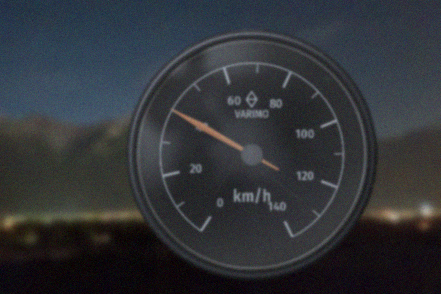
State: 40 km/h
